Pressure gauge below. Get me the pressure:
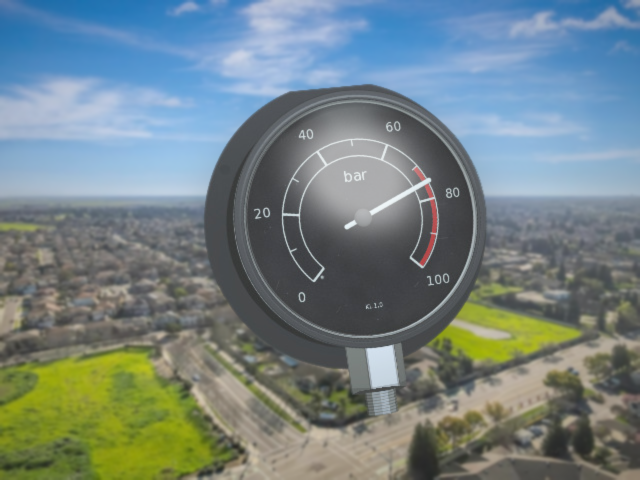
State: 75 bar
